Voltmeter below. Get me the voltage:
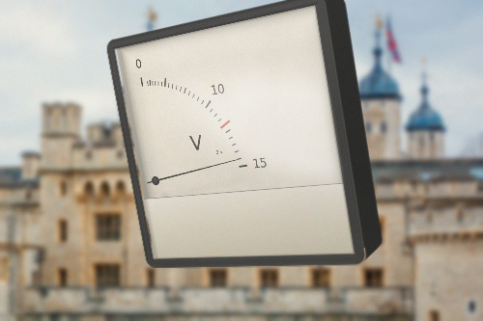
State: 14.5 V
